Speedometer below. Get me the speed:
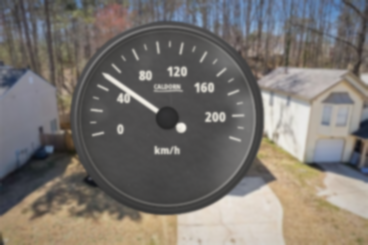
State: 50 km/h
